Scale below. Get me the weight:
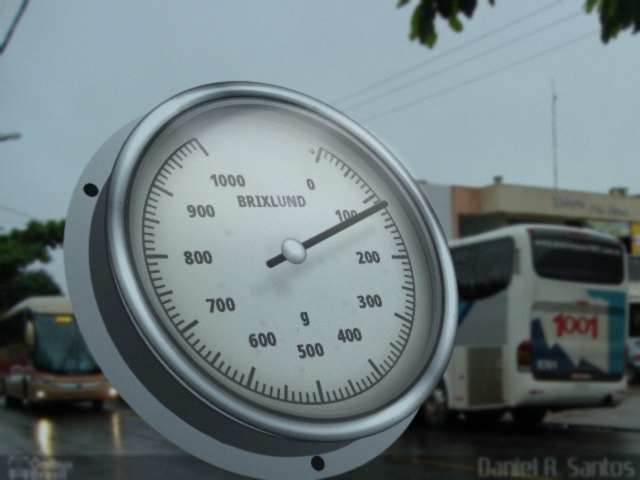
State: 120 g
